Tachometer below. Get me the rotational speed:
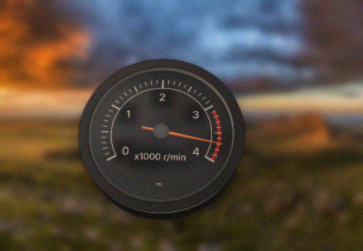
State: 3700 rpm
